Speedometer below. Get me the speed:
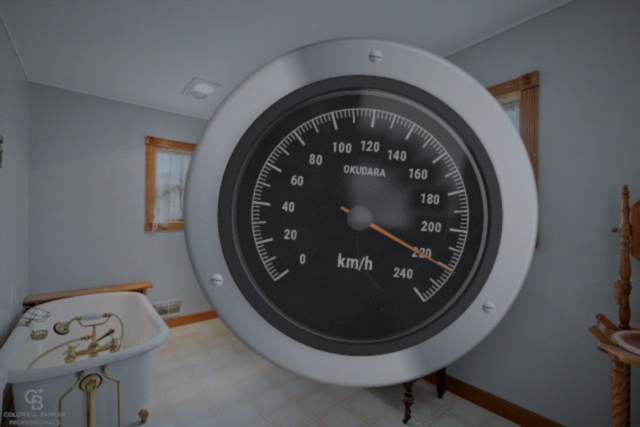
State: 220 km/h
